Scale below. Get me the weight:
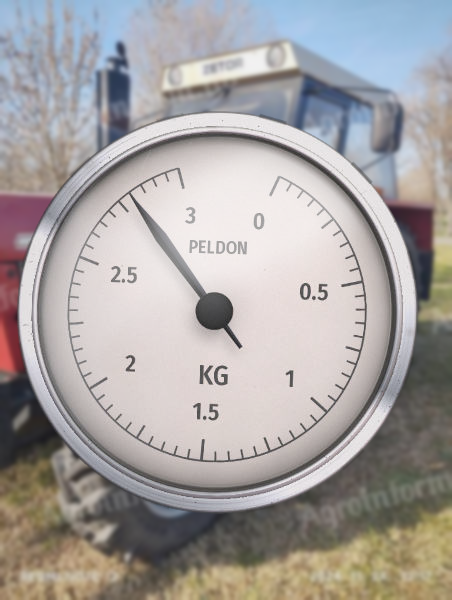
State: 2.8 kg
